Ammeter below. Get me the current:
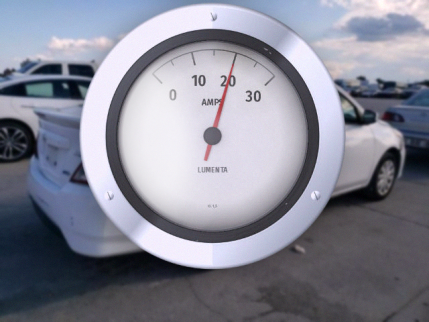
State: 20 A
